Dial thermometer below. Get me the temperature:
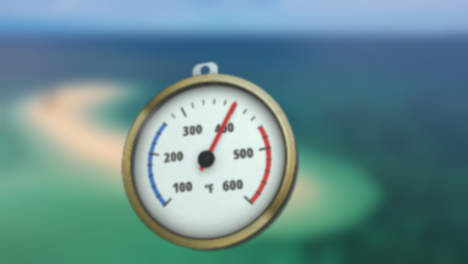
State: 400 °F
